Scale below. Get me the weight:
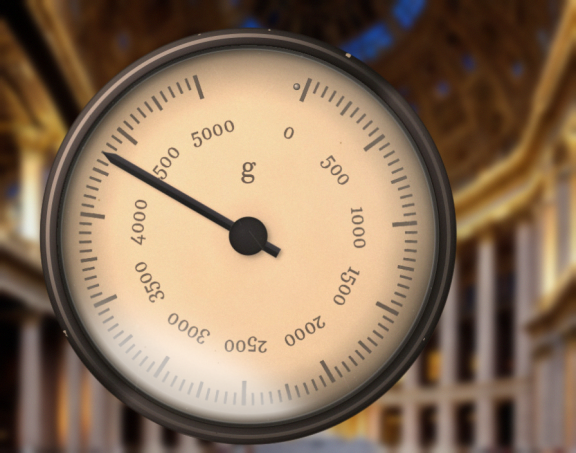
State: 4350 g
